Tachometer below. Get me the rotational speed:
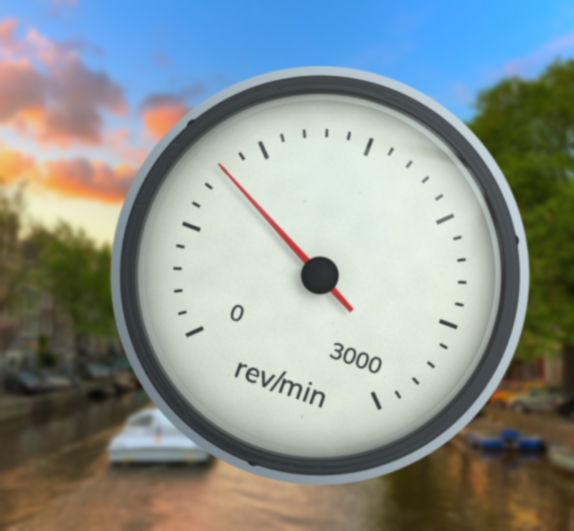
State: 800 rpm
